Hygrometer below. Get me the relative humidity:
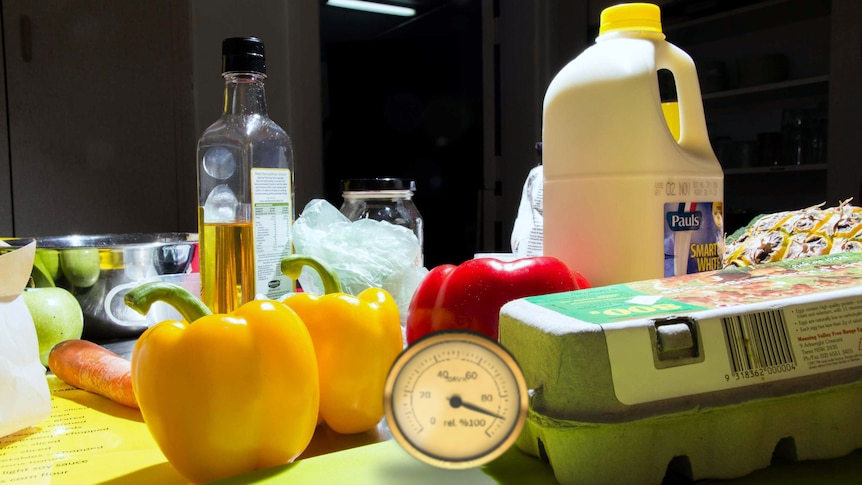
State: 90 %
